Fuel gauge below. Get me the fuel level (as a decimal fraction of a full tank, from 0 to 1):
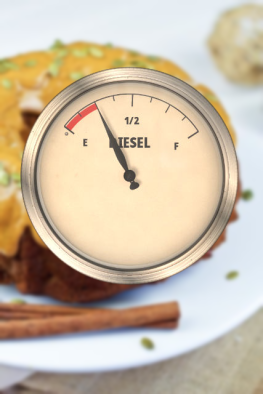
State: 0.25
